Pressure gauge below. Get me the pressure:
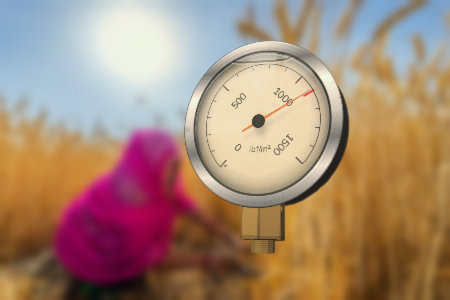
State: 1100 psi
